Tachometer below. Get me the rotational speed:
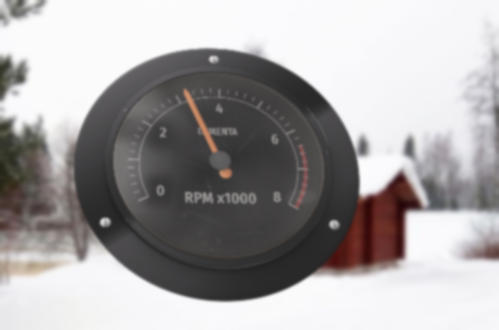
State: 3200 rpm
